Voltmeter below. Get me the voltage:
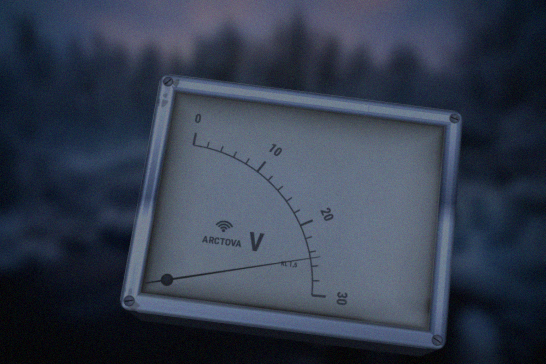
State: 25 V
